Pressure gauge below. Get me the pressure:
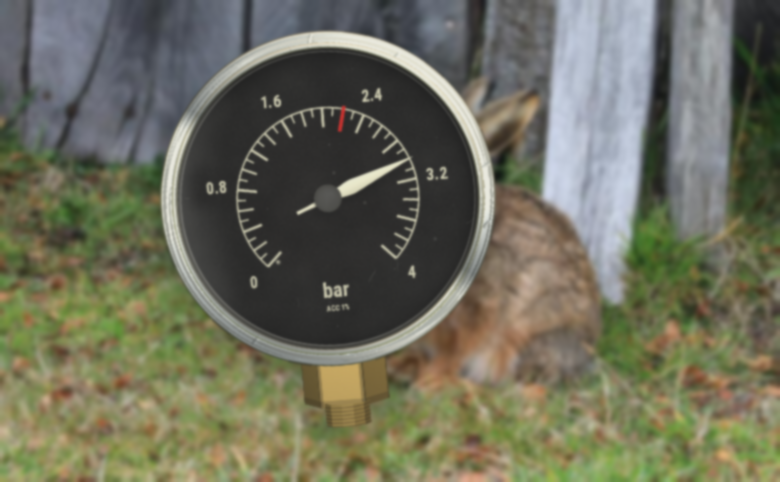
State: 3 bar
